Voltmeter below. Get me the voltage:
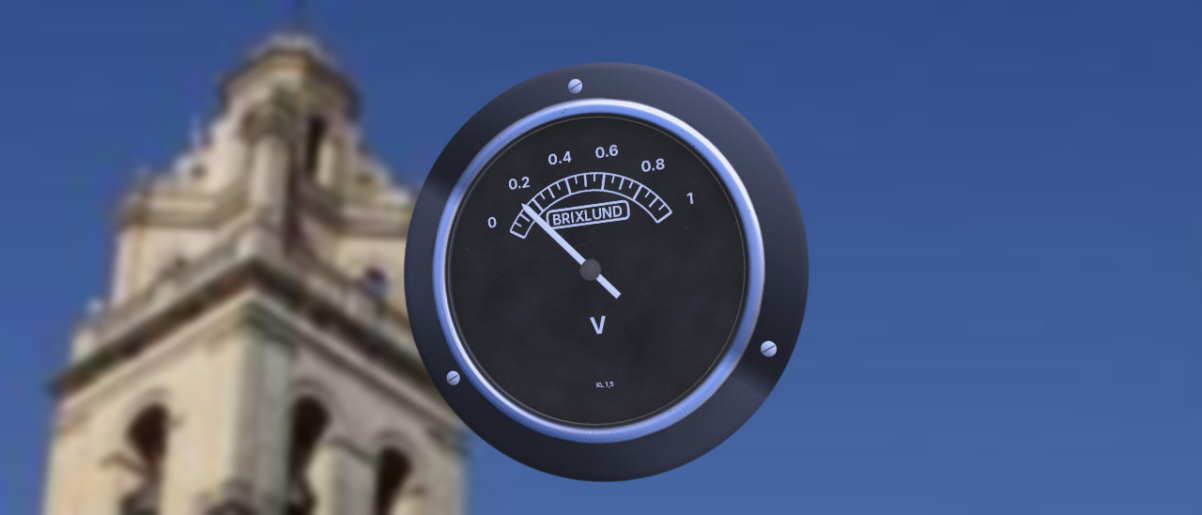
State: 0.15 V
